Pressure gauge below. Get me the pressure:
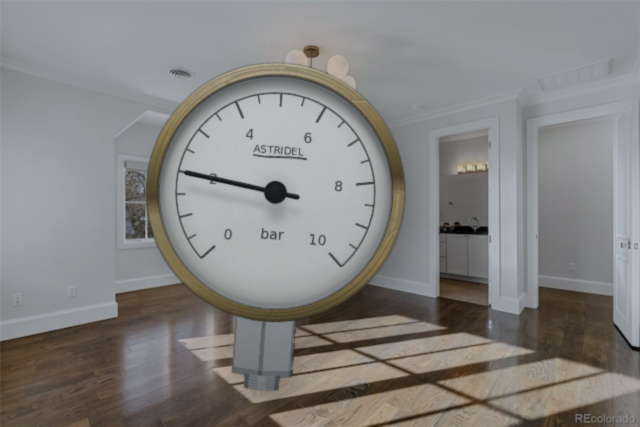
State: 2 bar
